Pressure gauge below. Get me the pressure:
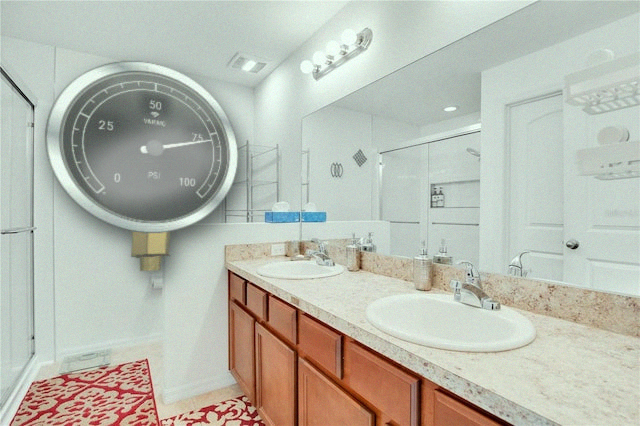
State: 77.5 psi
